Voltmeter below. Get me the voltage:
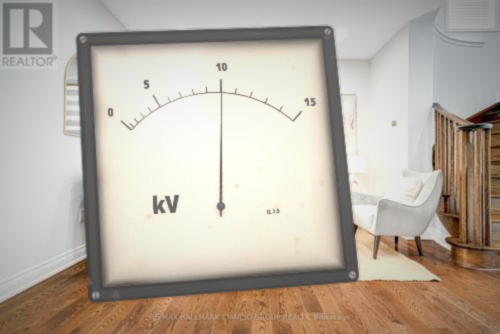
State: 10 kV
